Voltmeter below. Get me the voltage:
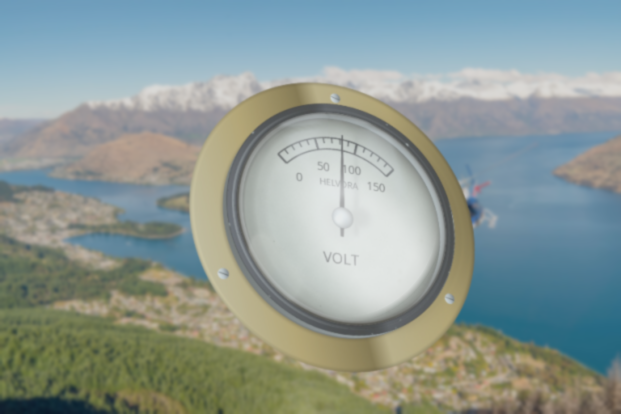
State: 80 V
